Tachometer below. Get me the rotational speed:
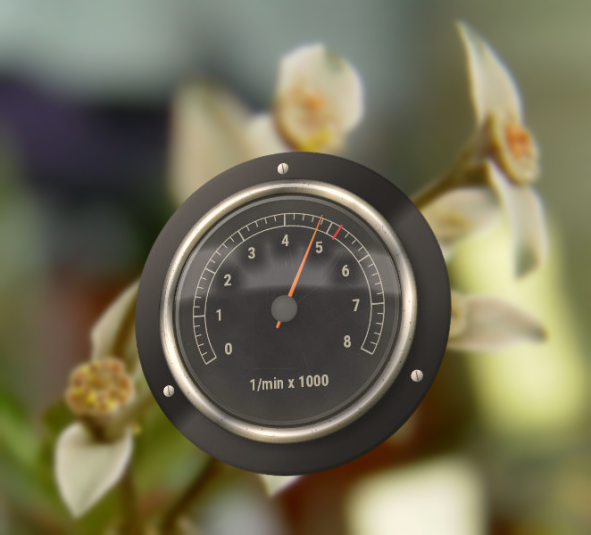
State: 4800 rpm
